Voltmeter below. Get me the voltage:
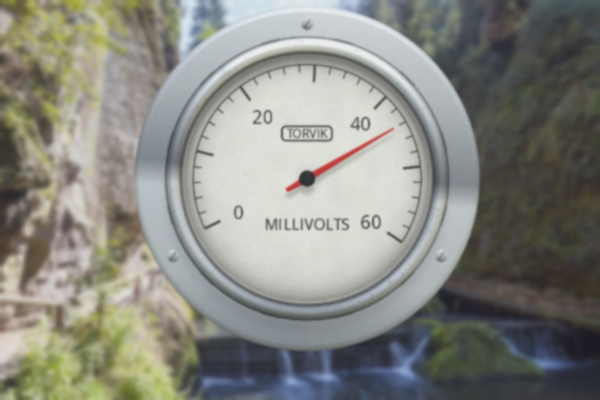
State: 44 mV
